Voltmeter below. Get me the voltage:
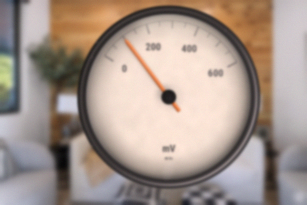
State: 100 mV
